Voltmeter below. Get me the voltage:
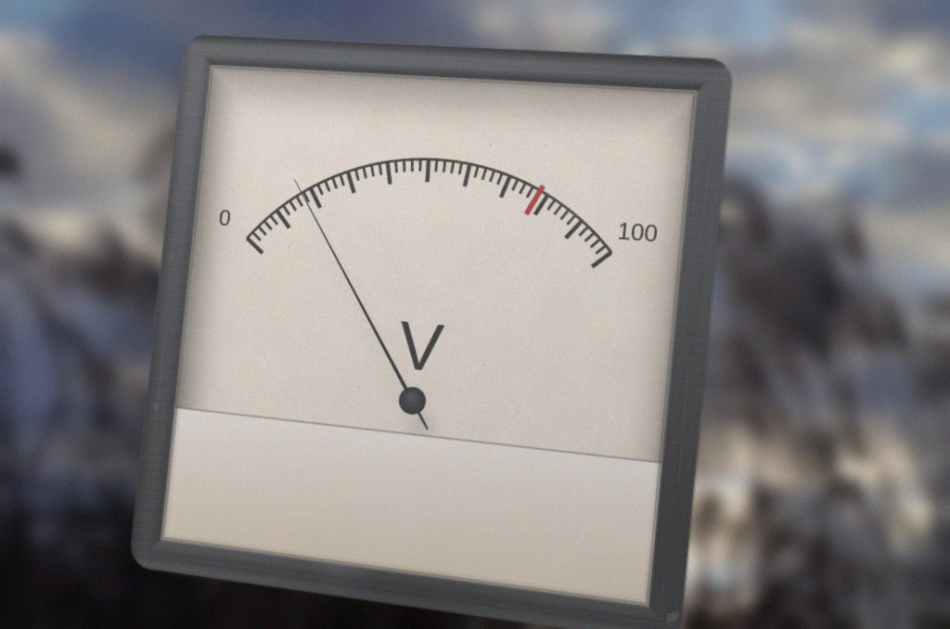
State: 18 V
